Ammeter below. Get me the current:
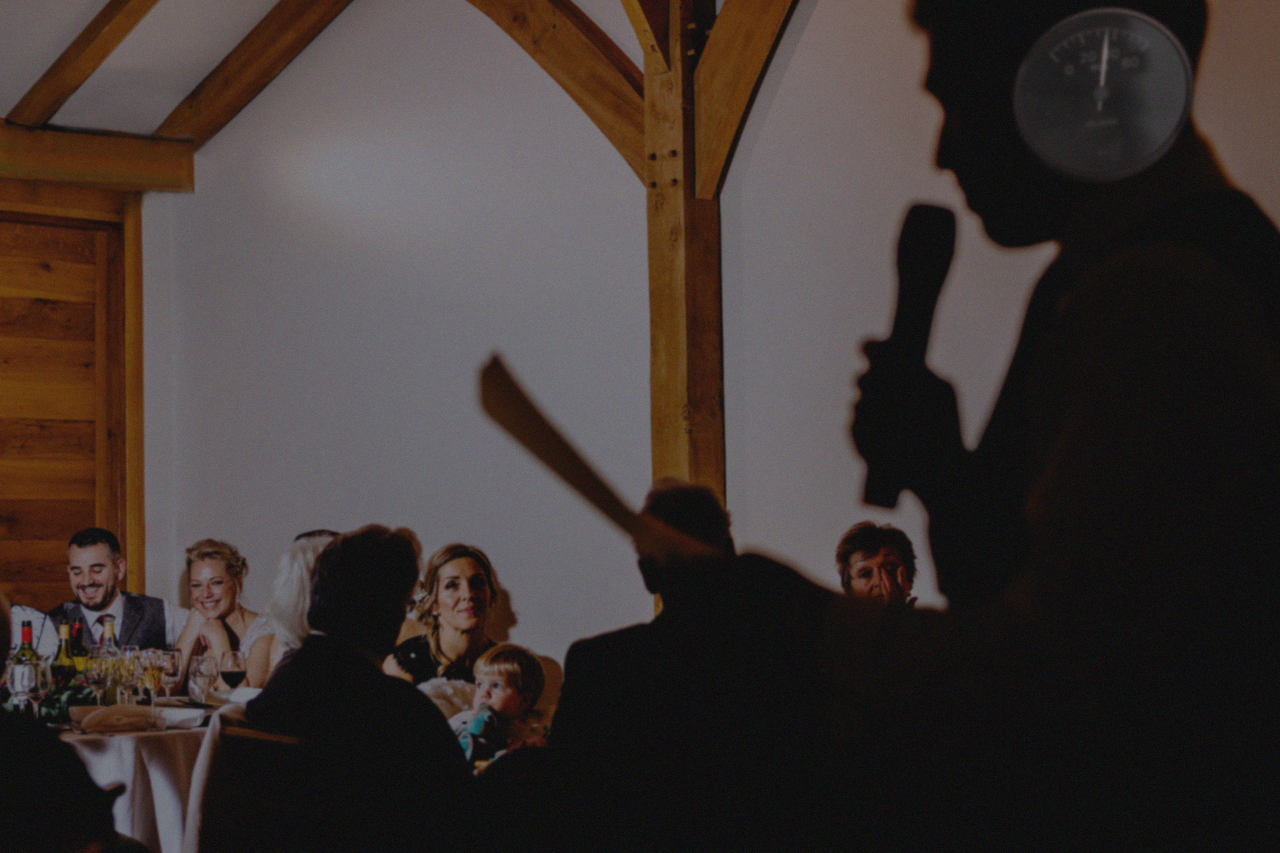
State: 35 mA
